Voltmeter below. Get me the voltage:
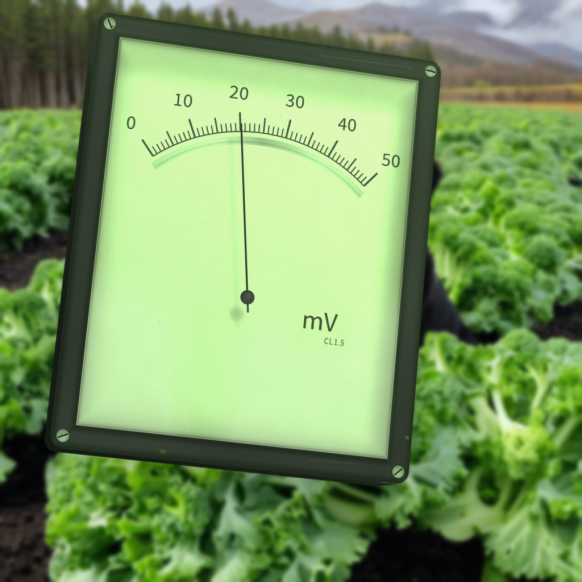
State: 20 mV
